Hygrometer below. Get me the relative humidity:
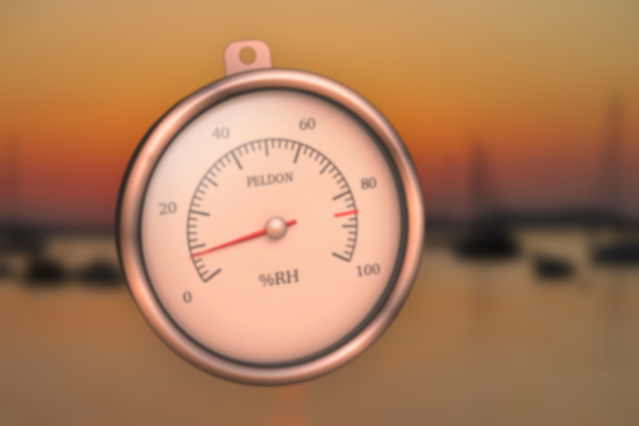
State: 8 %
